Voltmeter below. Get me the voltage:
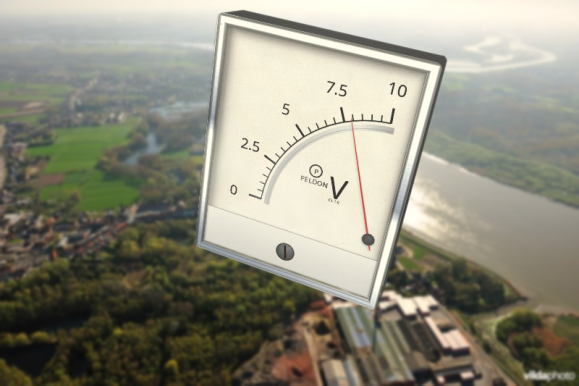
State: 8 V
